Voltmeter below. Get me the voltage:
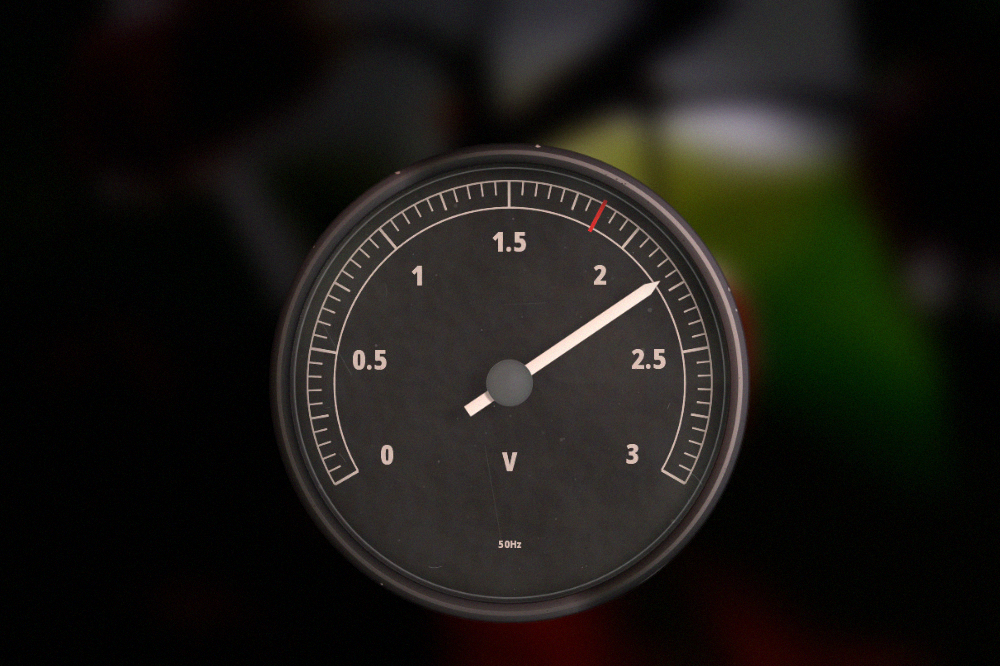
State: 2.2 V
